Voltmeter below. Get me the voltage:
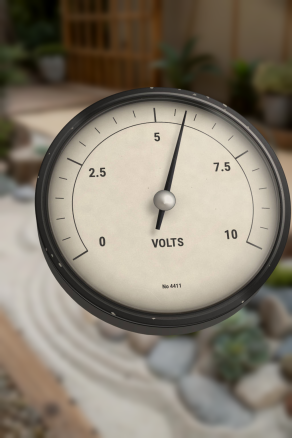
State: 5.75 V
